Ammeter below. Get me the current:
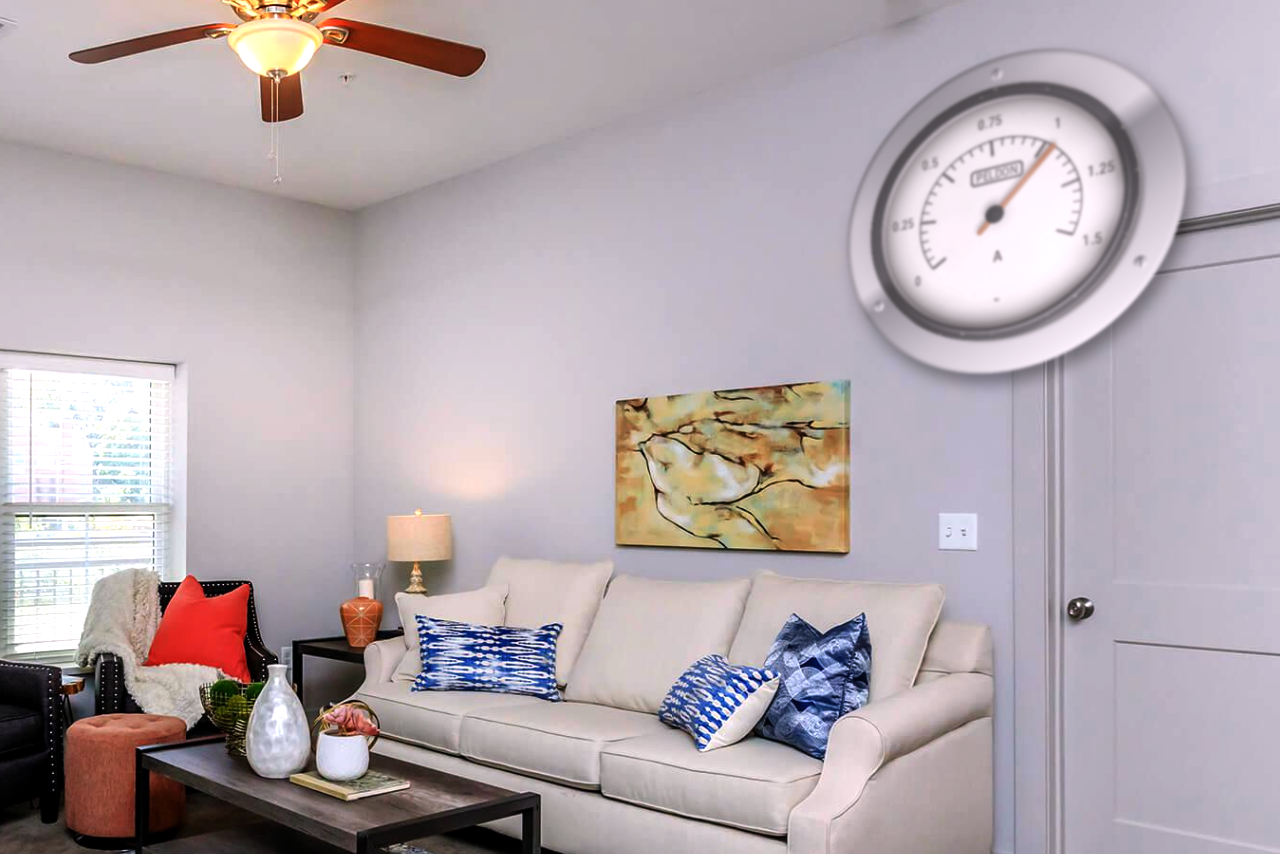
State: 1.05 A
